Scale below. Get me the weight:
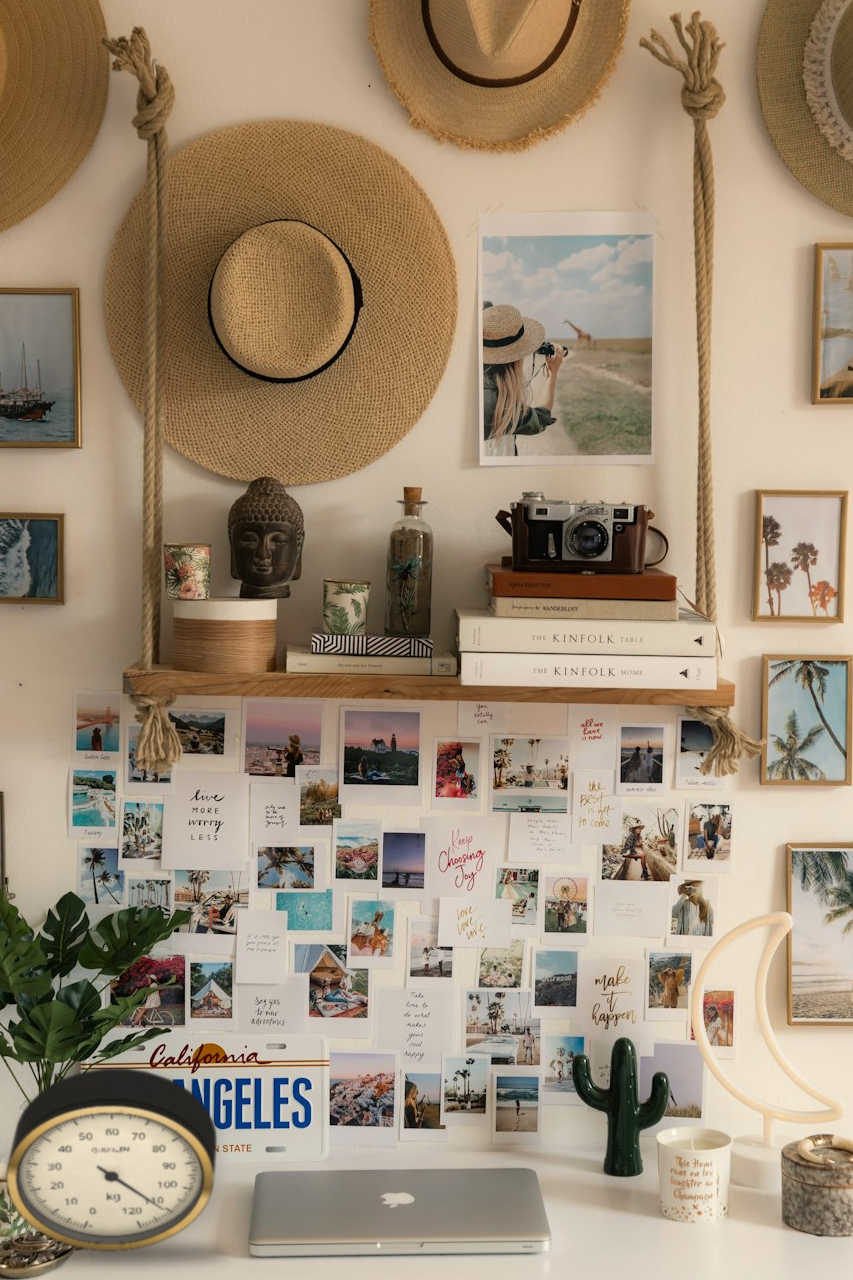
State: 110 kg
